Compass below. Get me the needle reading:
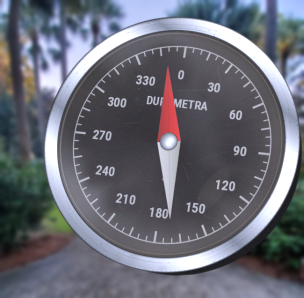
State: 350 °
